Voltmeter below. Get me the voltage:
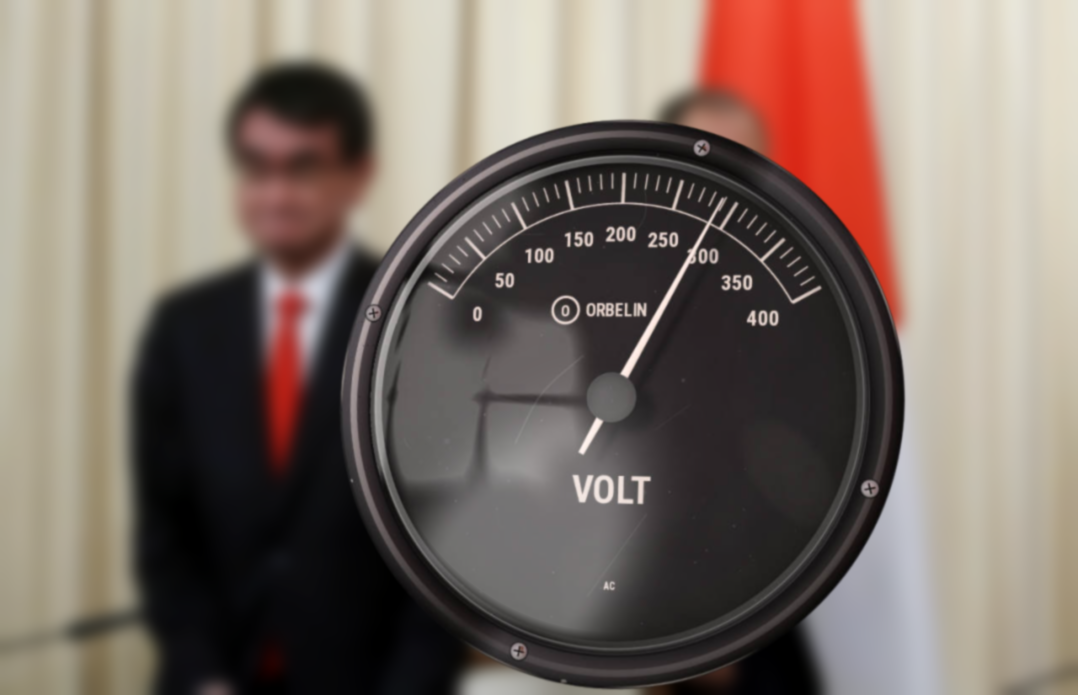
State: 290 V
